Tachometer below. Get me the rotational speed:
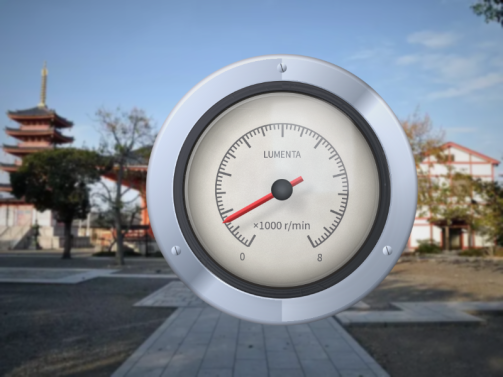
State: 800 rpm
